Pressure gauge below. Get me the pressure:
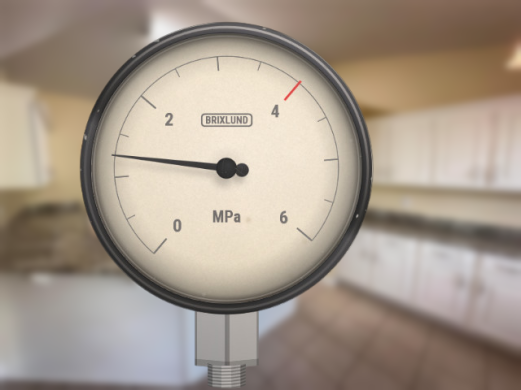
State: 1.25 MPa
